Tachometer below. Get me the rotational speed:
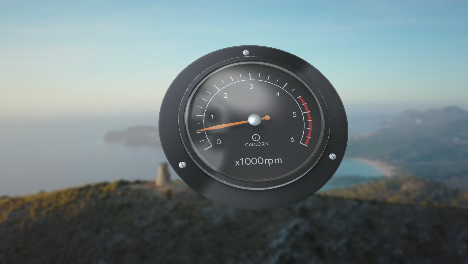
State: 500 rpm
